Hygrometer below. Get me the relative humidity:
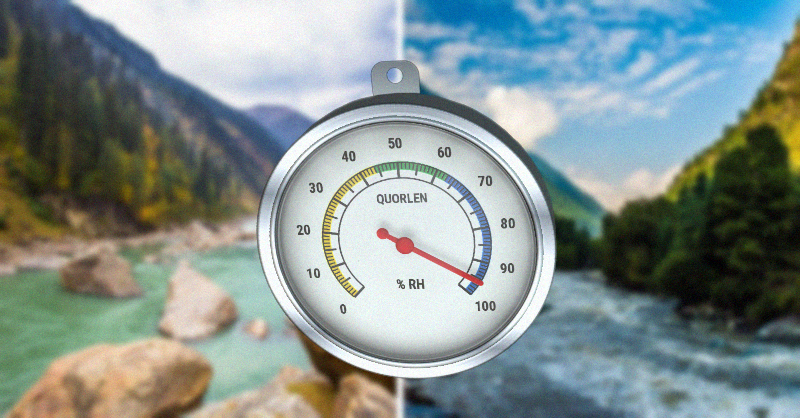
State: 95 %
